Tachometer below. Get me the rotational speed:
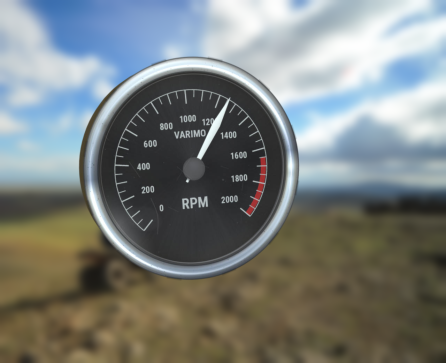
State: 1250 rpm
